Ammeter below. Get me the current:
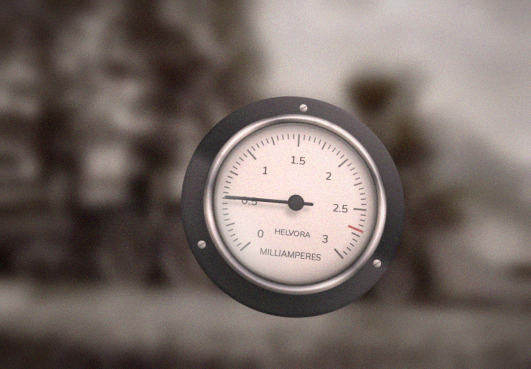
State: 0.5 mA
